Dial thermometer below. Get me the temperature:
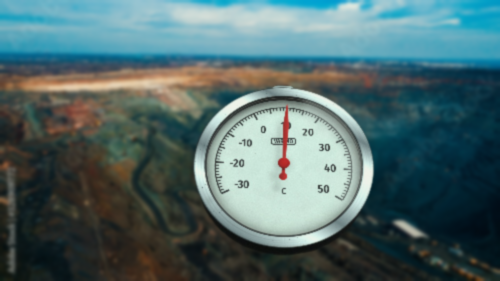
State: 10 °C
